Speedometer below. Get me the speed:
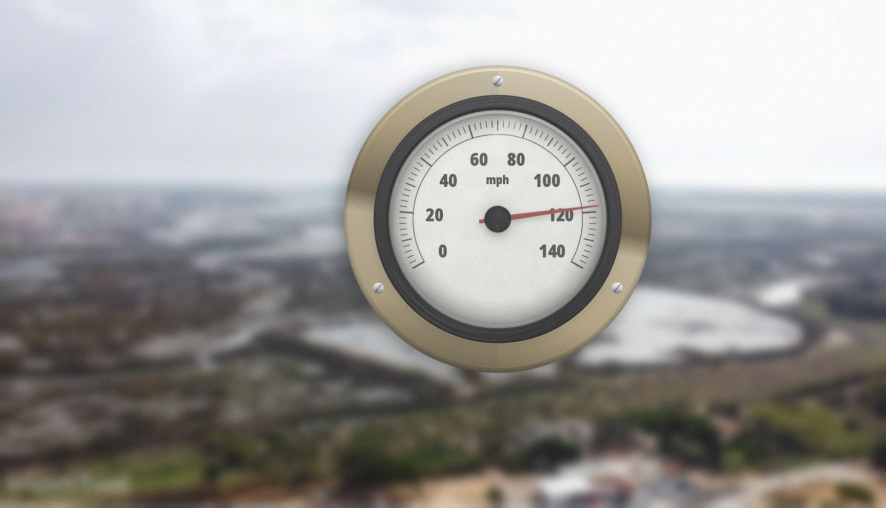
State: 118 mph
